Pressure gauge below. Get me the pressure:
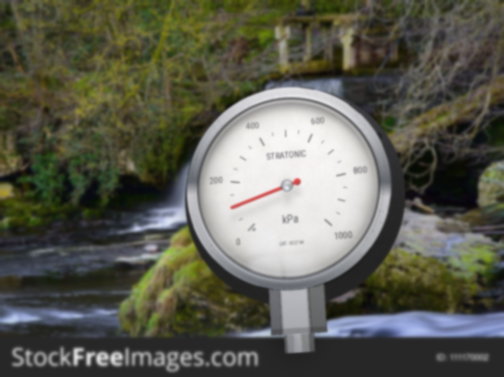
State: 100 kPa
